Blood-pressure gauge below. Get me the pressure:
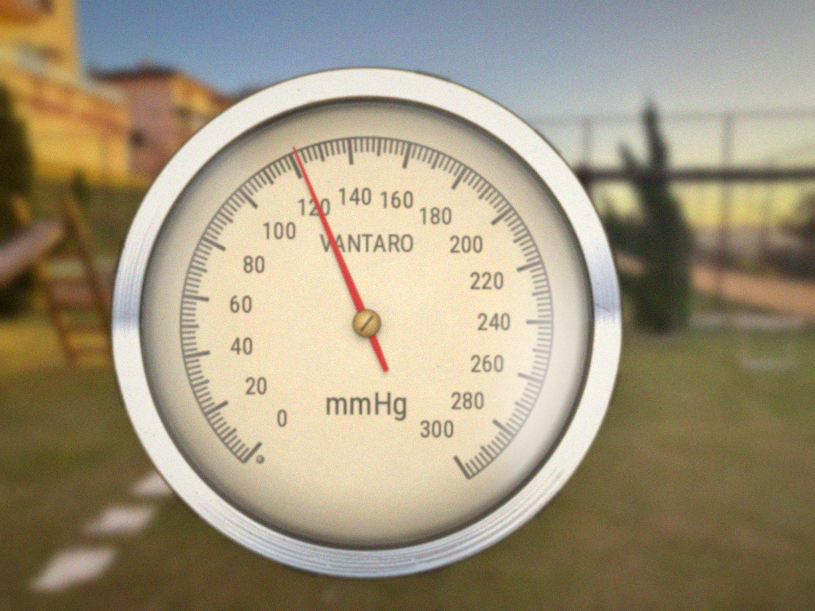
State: 122 mmHg
